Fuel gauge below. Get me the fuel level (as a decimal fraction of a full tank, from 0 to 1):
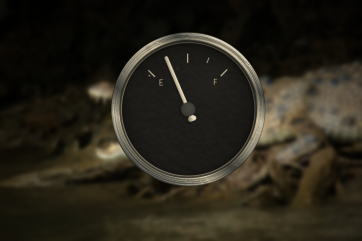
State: 0.25
